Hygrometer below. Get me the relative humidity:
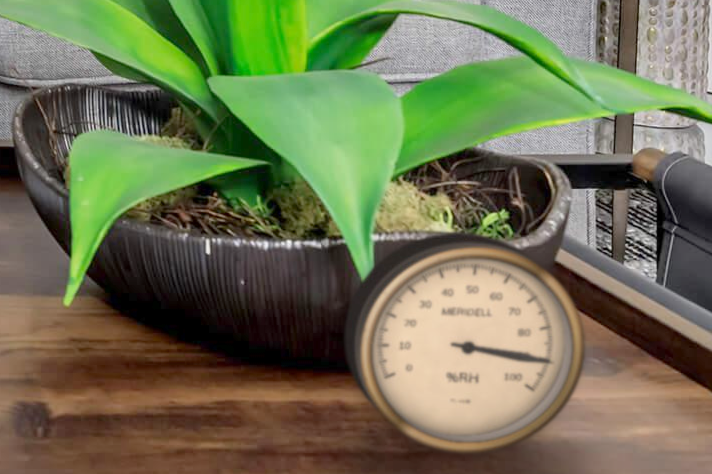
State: 90 %
